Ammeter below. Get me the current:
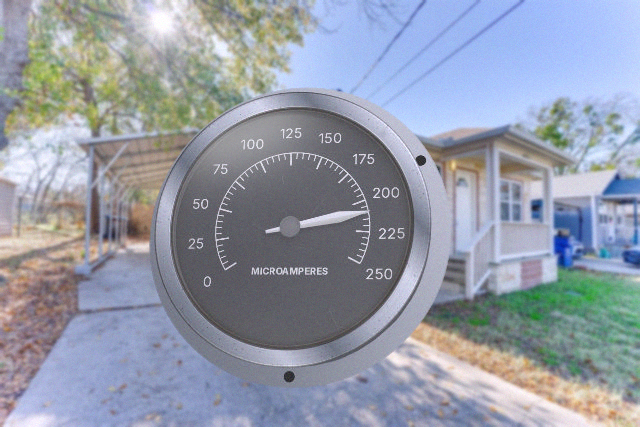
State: 210 µA
